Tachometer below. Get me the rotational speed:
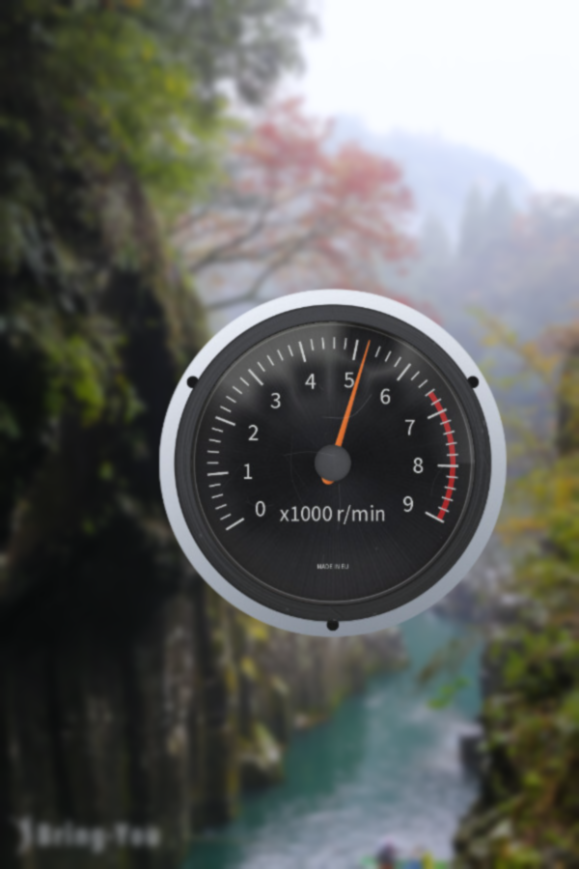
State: 5200 rpm
